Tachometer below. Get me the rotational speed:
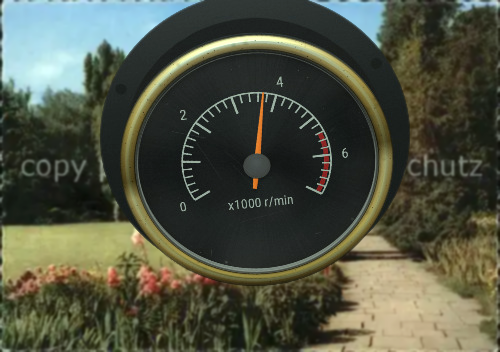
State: 3700 rpm
